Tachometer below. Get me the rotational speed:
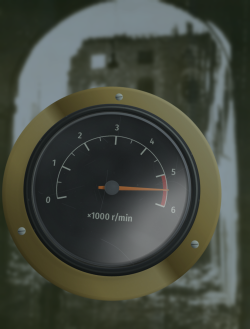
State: 5500 rpm
